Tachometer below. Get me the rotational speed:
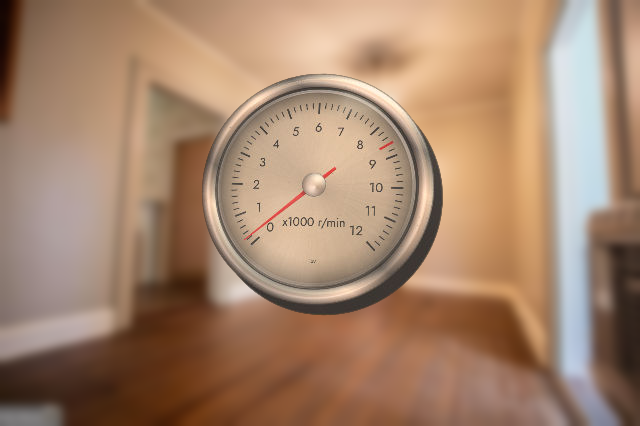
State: 200 rpm
